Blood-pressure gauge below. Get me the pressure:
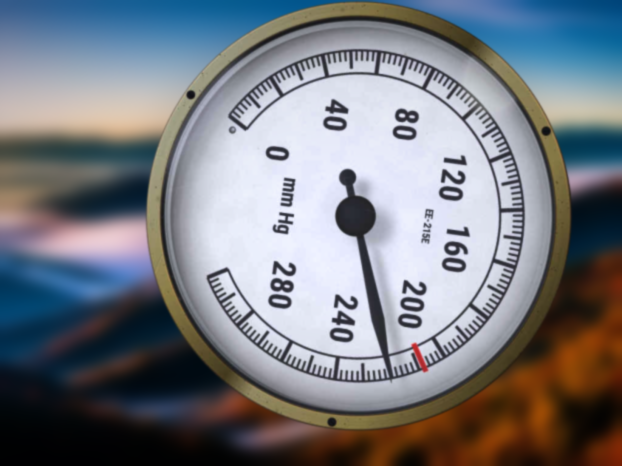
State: 220 mmHg
